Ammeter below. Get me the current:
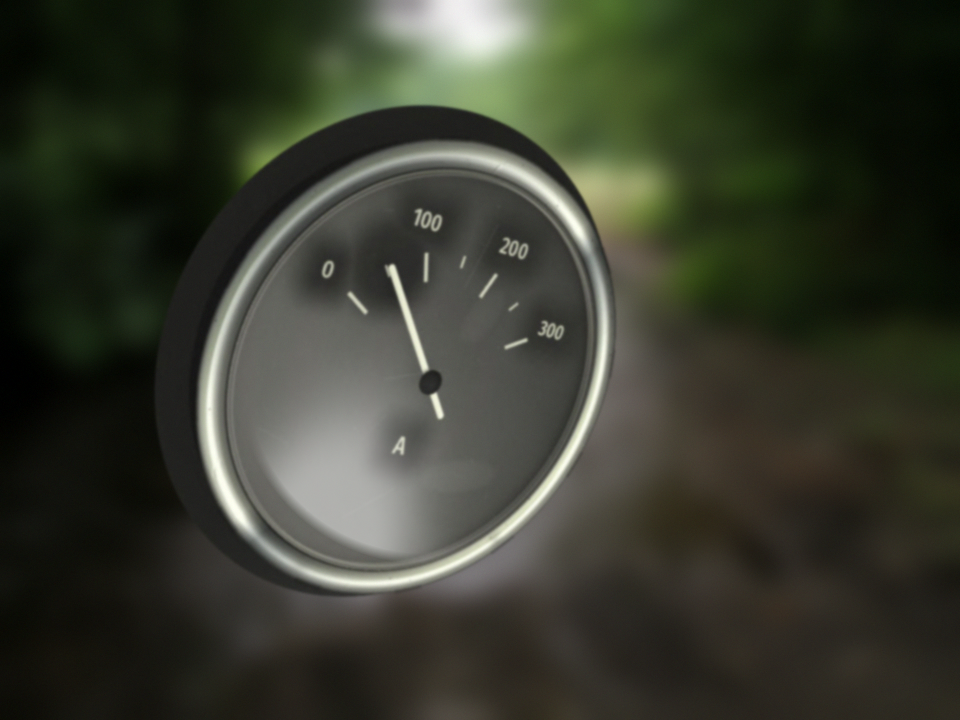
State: 50 A
